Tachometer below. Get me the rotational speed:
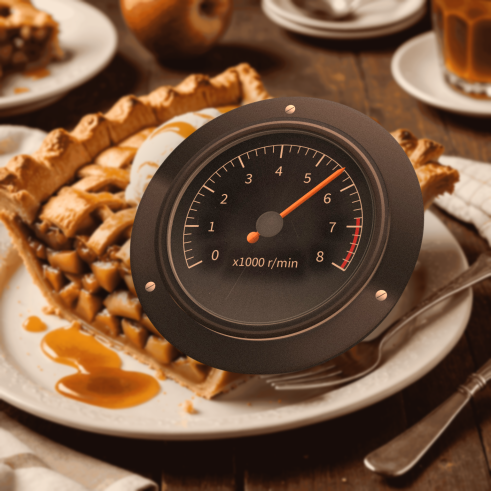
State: 5600 rpm
